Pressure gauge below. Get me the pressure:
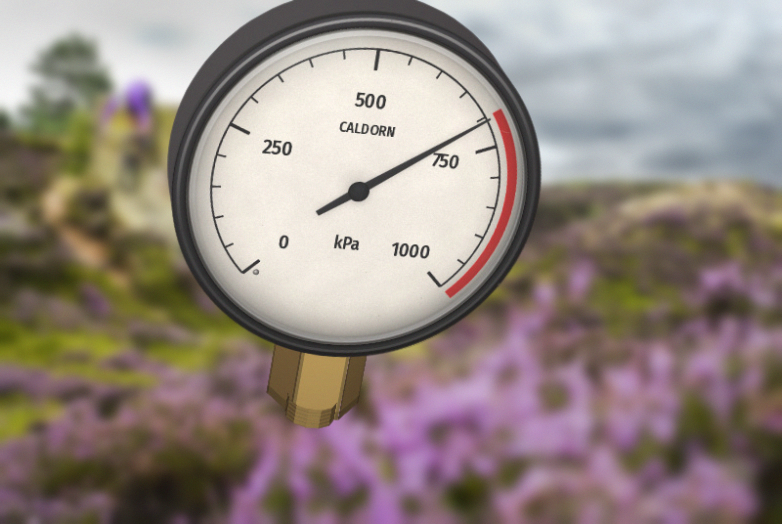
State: 700 kPa
